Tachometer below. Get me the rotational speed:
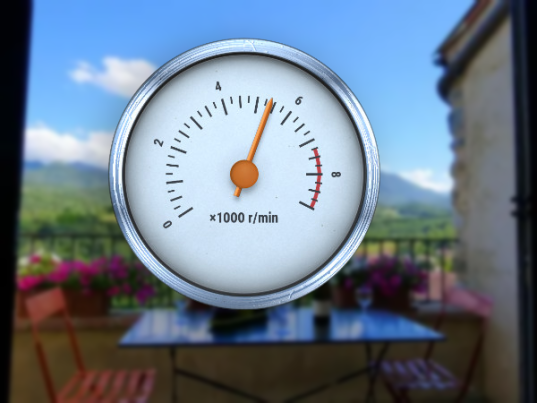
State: 5375 rpm
